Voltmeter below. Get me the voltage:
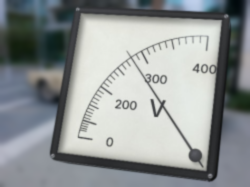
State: 280 V
